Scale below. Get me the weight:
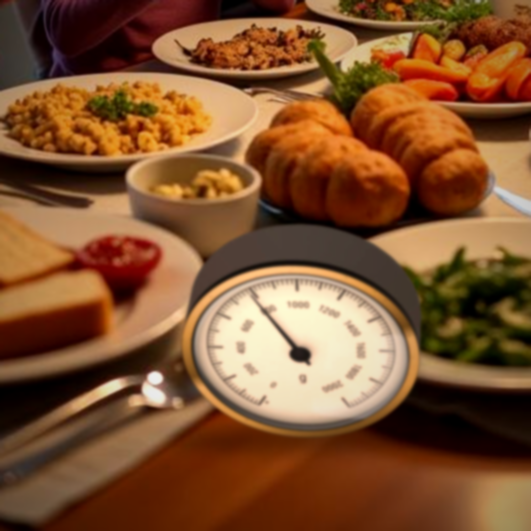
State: 800 g
